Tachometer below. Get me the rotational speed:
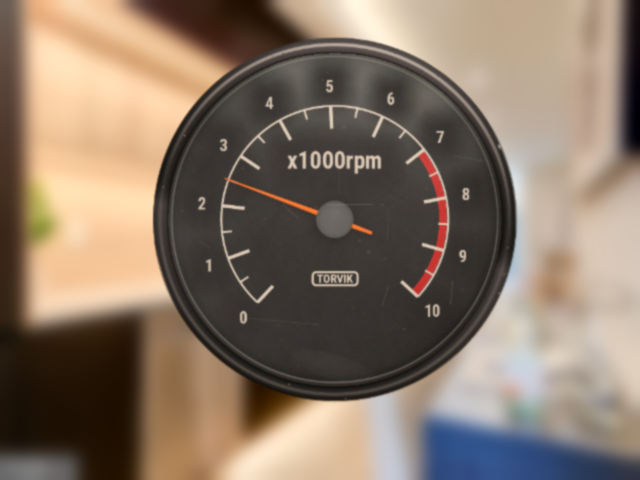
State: 2500 rpm
